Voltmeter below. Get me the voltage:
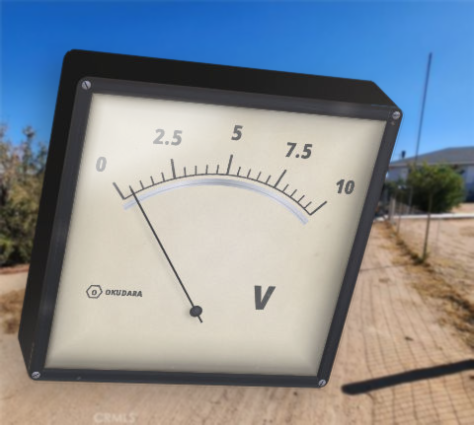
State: 0.5 V
